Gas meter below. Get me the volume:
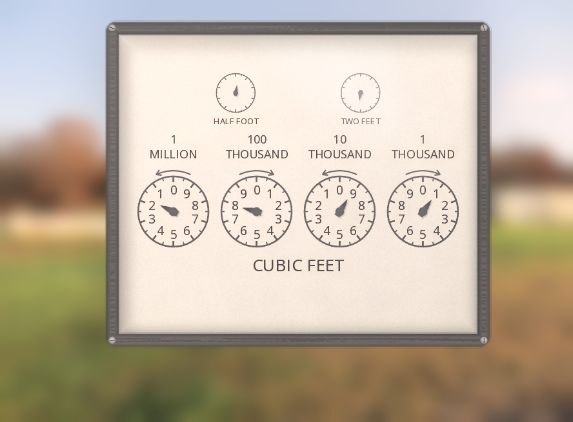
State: 179100 ft³
